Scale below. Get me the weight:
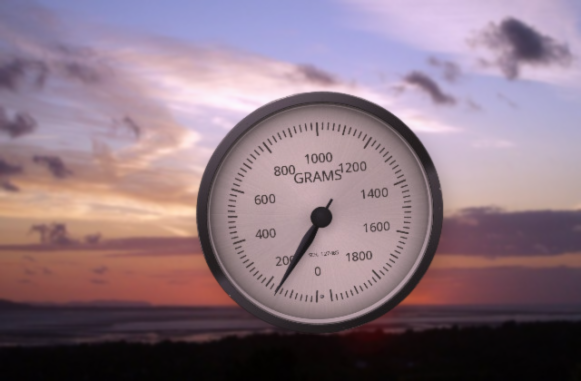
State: 160 g
